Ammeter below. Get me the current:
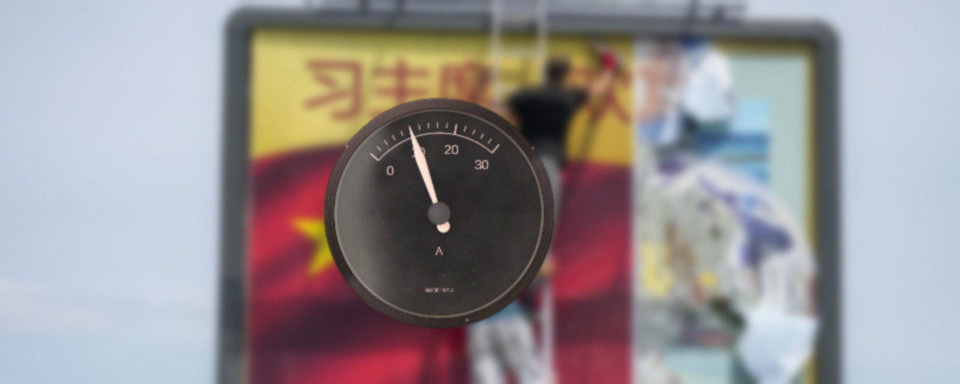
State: 10 A
